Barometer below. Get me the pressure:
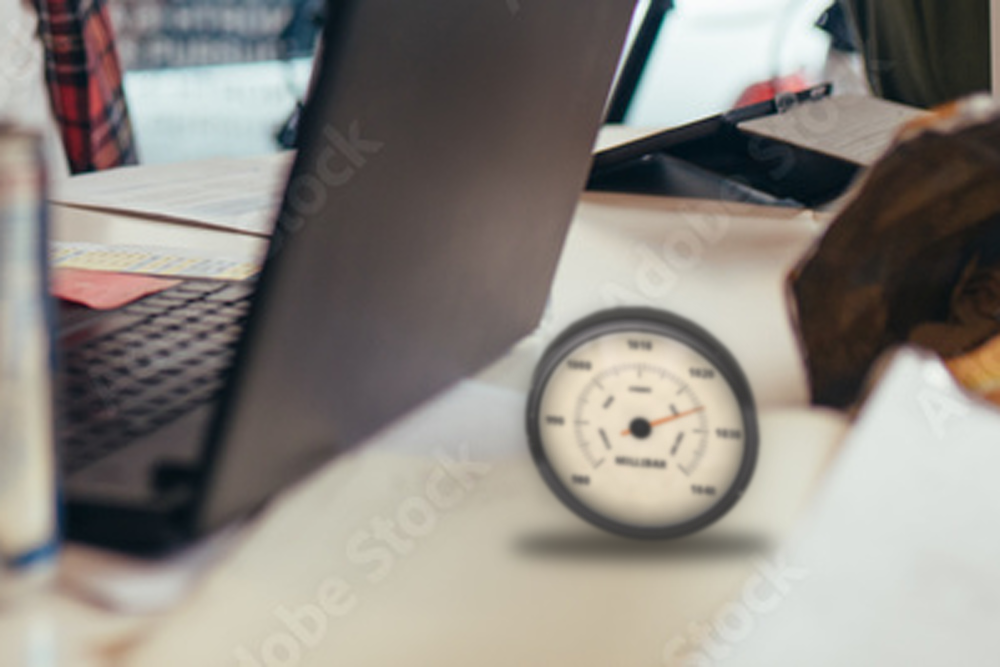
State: 1025 mbar
